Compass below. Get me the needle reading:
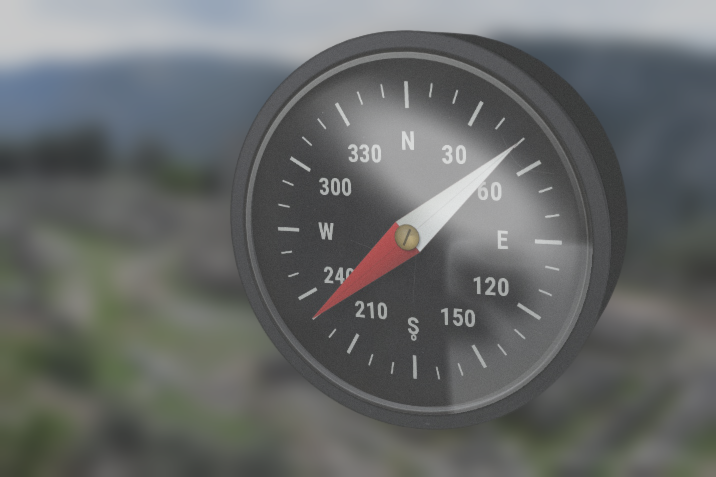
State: 230 °
